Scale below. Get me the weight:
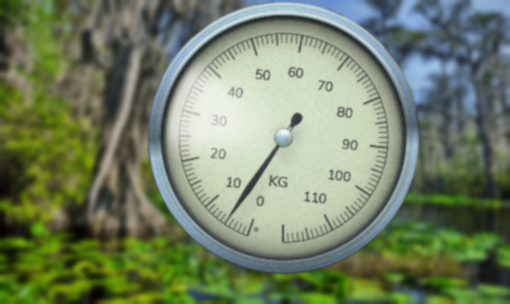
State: 5 kg
